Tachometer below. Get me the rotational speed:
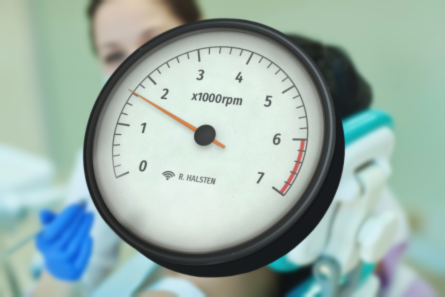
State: 1600 rpm
